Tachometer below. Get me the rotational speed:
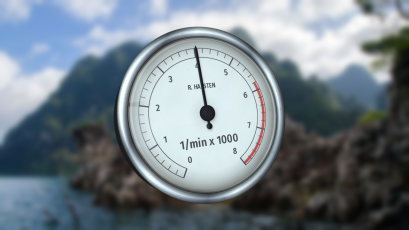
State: 4000 rpm
